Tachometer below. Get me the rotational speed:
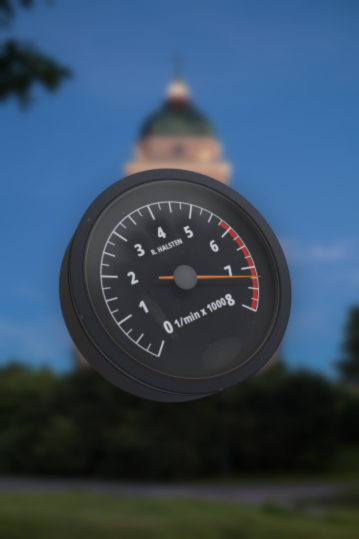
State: 7250 rpm
